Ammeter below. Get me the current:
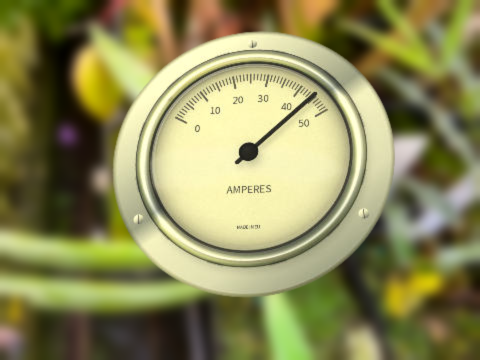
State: 45 A
